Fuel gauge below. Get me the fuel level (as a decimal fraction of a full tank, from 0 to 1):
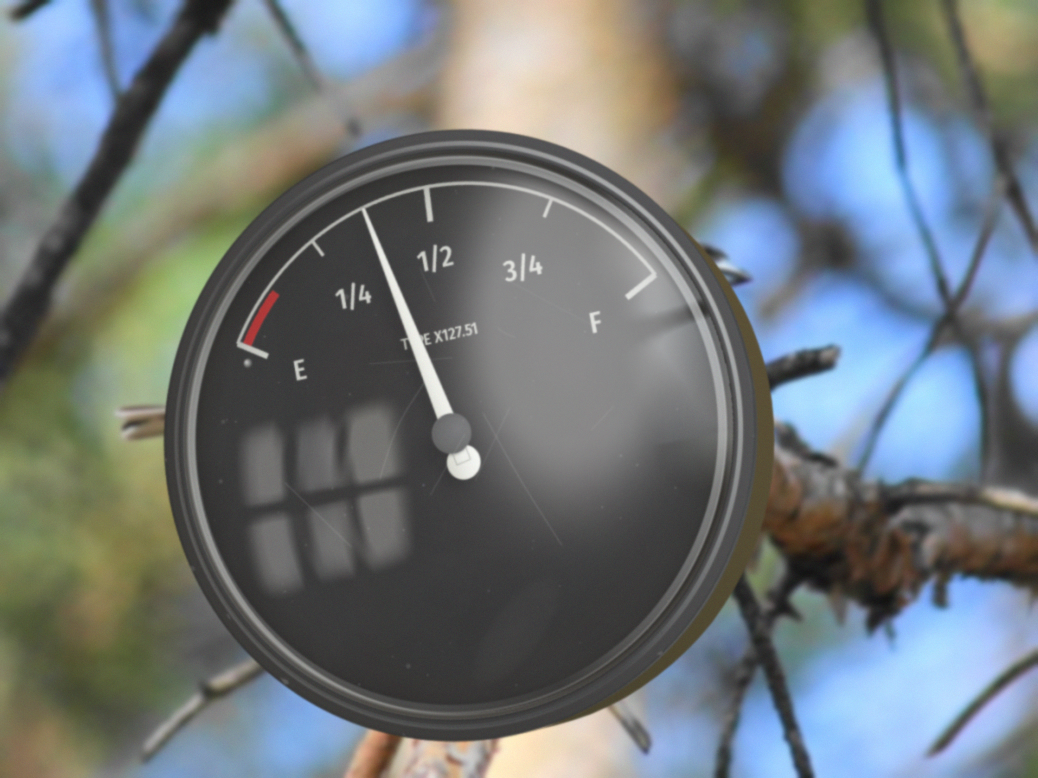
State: 0.375
